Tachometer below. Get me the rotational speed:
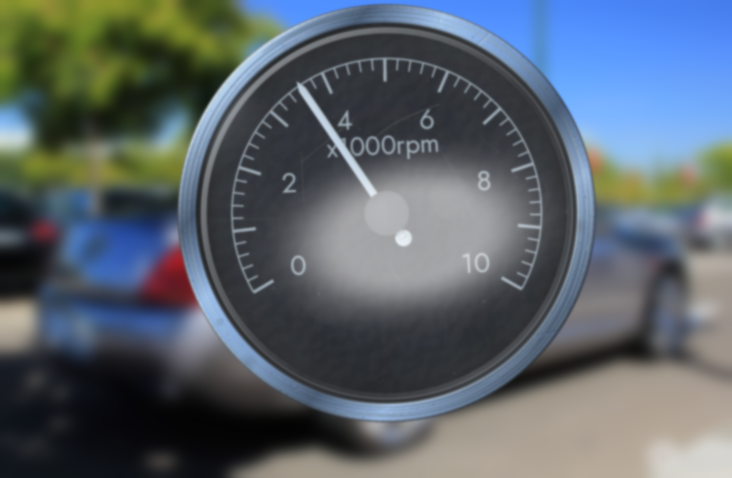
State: 3600 rpm
